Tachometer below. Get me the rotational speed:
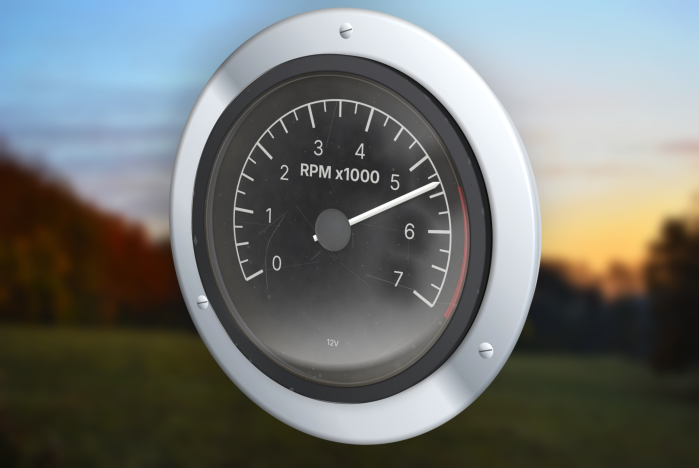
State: 5375 rpm
